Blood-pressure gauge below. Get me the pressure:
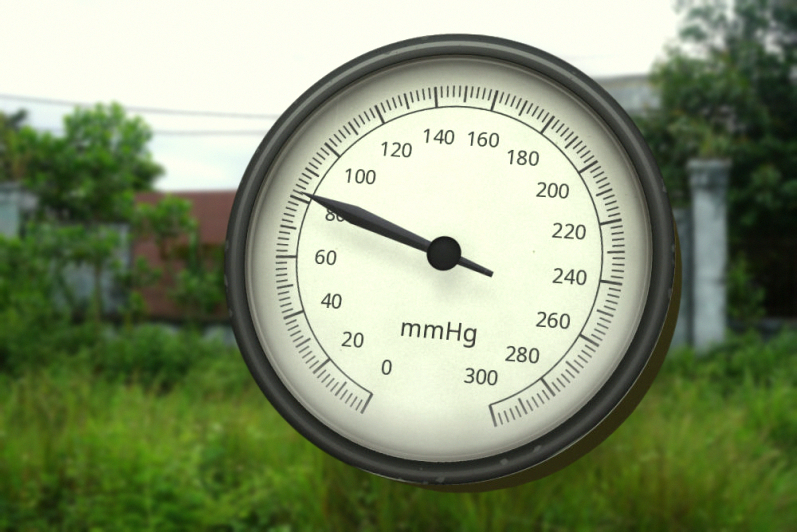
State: 82 mmHg
